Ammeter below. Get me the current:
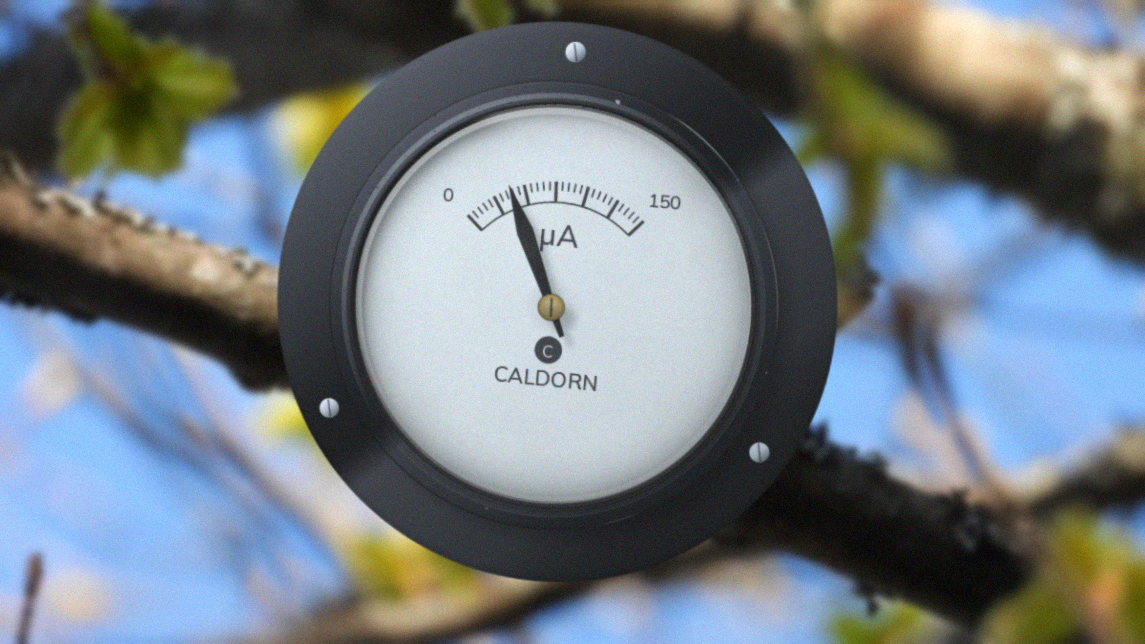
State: 40 µA
